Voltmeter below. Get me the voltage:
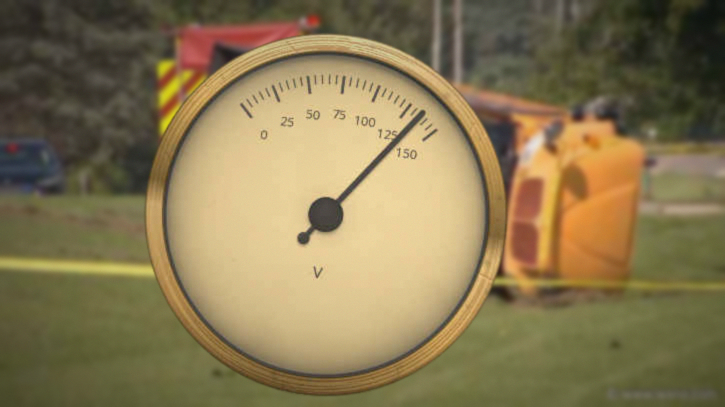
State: 135 V
